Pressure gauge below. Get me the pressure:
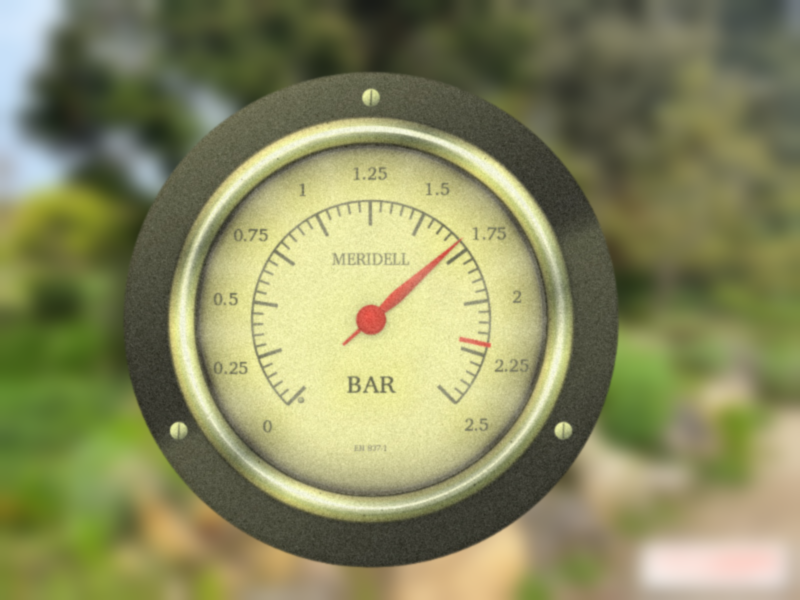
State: 1.7 bar
